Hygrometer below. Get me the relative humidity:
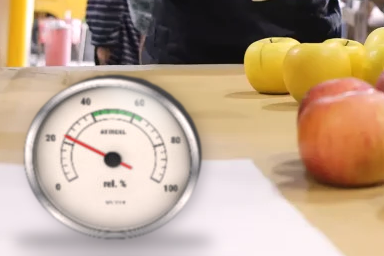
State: 24 %
